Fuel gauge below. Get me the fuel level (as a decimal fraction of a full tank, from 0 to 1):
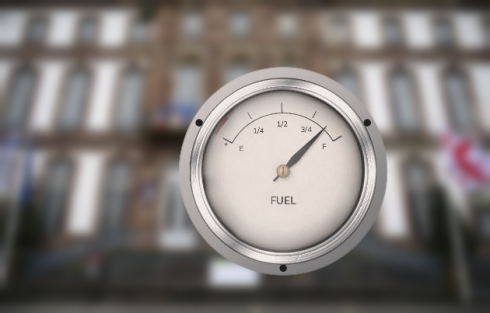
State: 0.875
